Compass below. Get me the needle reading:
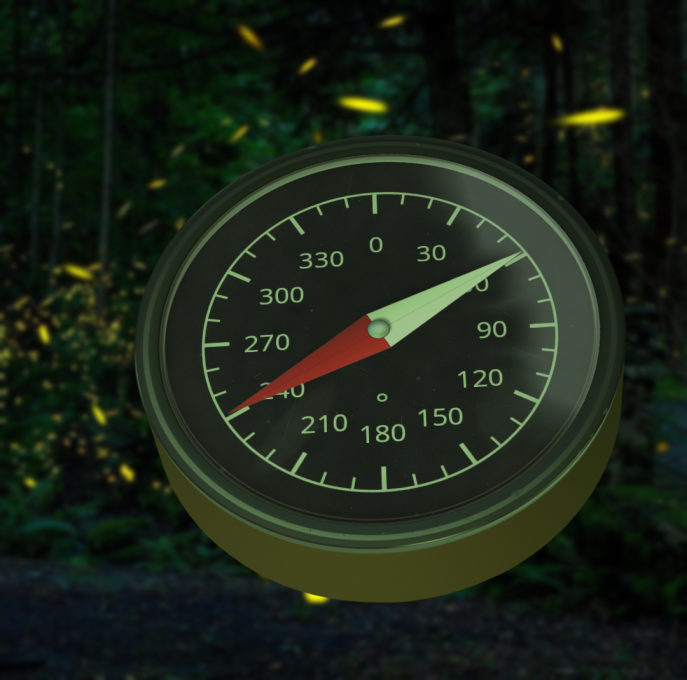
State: 240 °
